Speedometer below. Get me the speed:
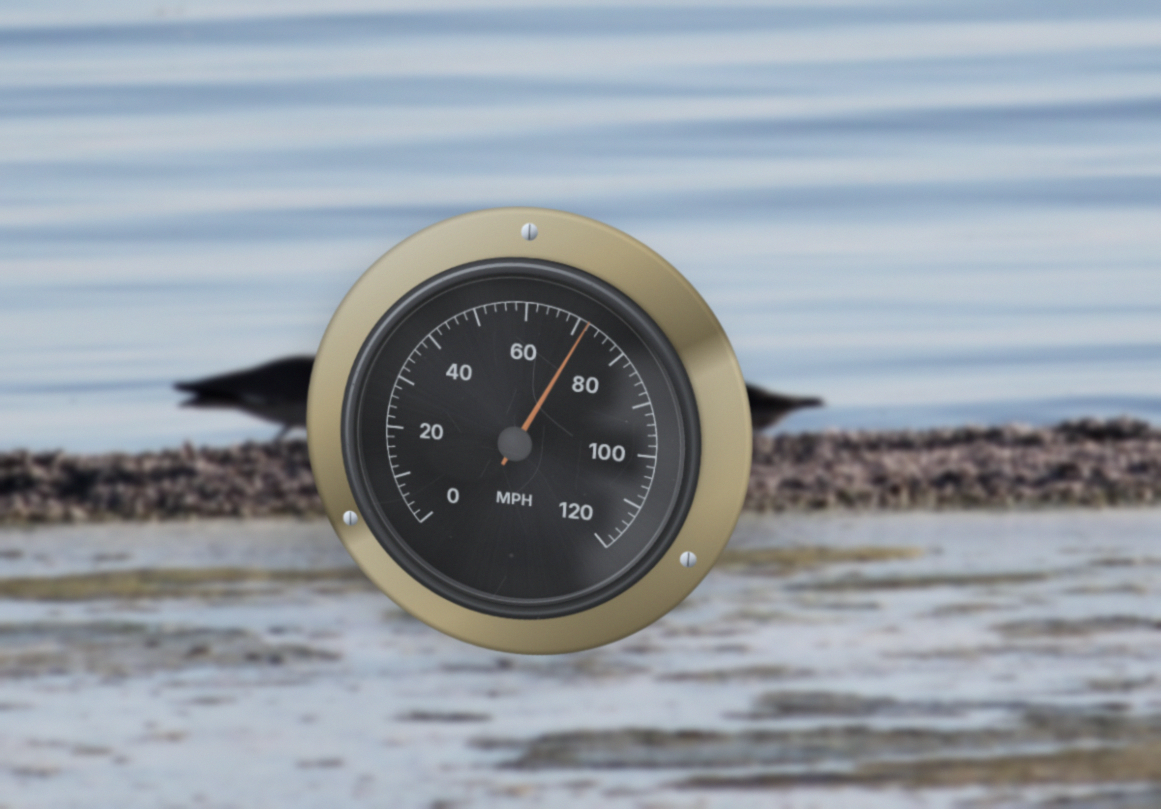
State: 72 mph
